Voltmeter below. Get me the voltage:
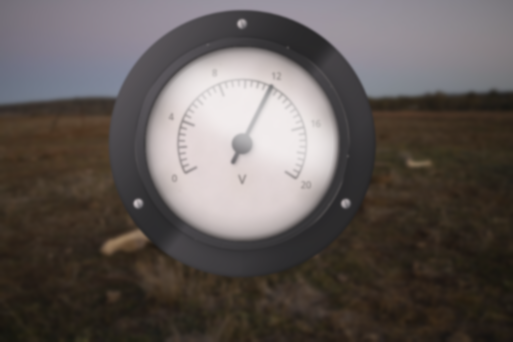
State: 12 V
